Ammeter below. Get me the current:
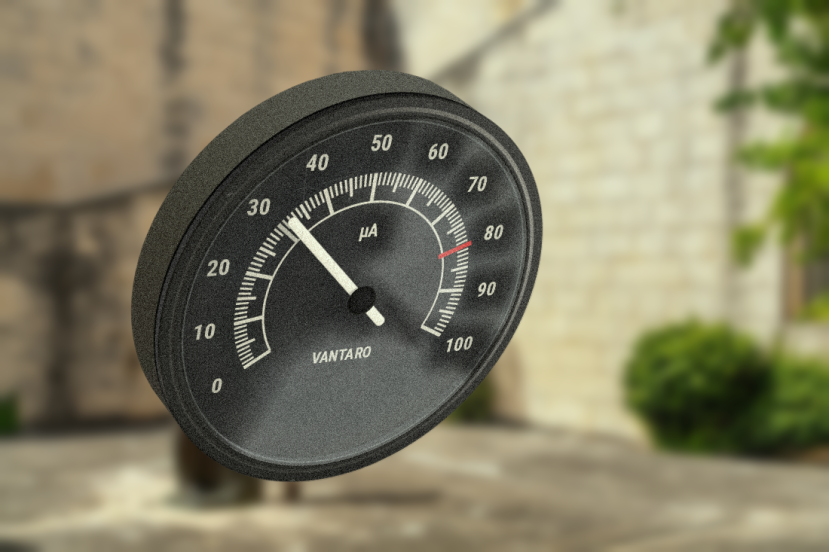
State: 32 µA
